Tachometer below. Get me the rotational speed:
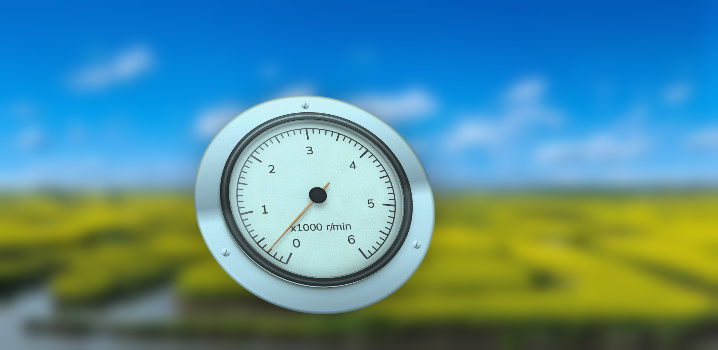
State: 300 rpm
